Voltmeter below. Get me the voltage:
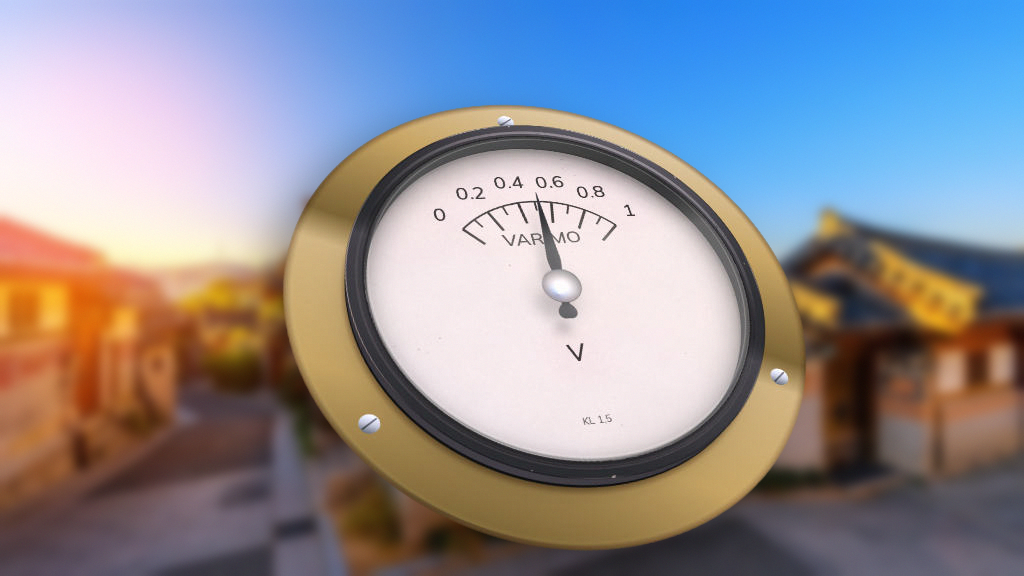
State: 0.5 V
